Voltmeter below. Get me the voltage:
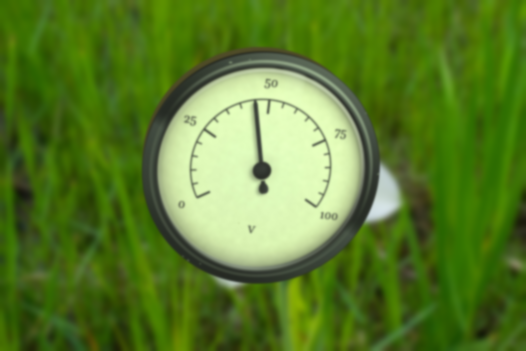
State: 45 V
